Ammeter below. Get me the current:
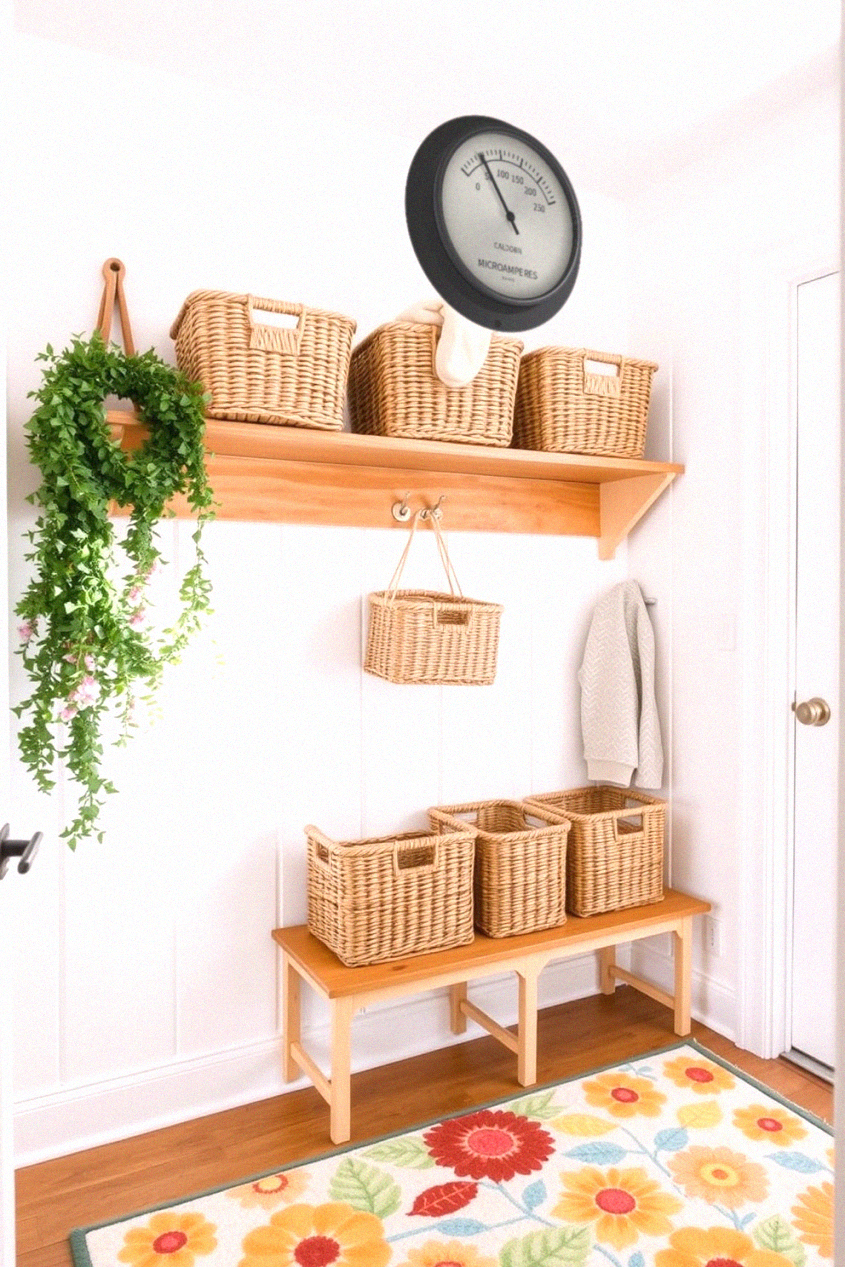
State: 50 µA
